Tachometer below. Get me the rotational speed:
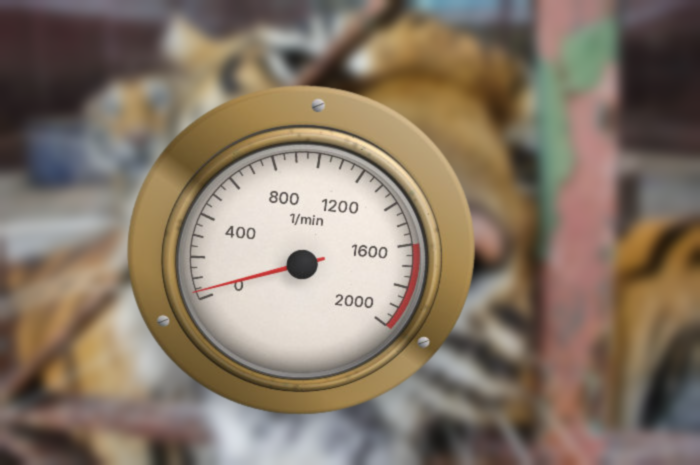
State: 50 rpm
